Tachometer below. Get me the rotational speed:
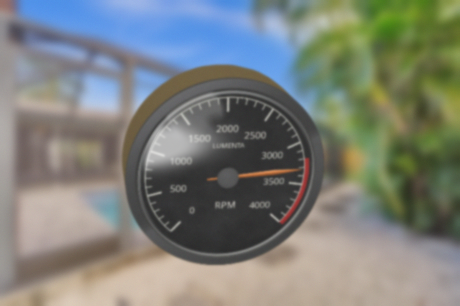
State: 3300 rpm
